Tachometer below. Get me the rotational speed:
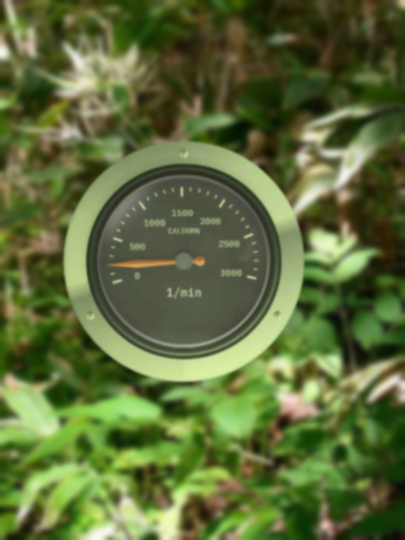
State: 200 rpm
